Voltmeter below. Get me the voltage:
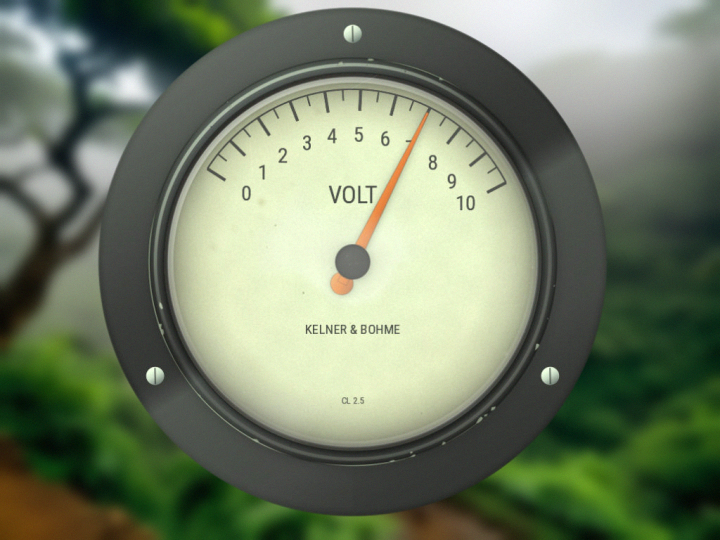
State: 7 V
